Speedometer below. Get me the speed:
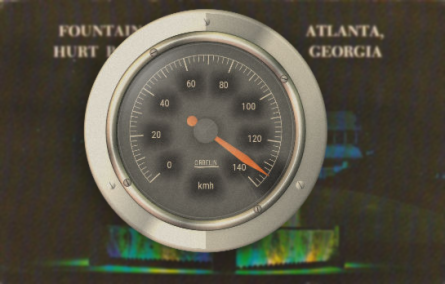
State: 134 km/h
